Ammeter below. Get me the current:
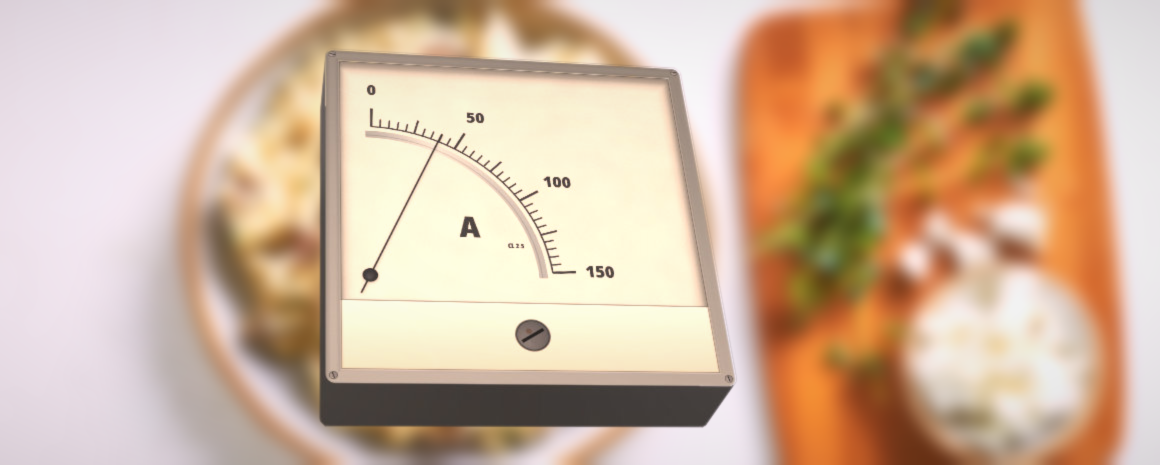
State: 40 A
